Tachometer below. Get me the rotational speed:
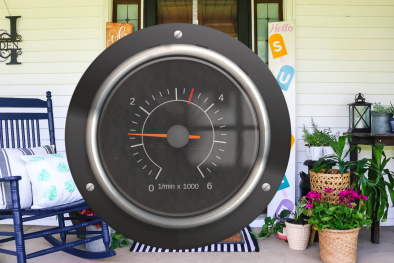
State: 1300 rpm
